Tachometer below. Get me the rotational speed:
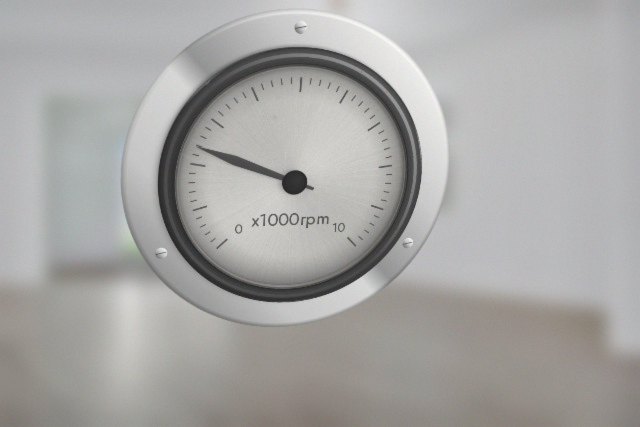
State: 2400 rpm
